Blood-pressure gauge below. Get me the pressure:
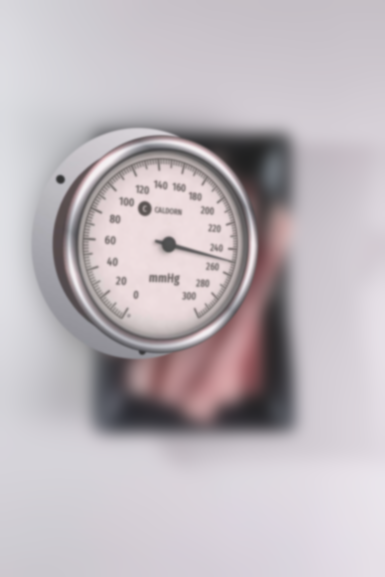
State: 250 mmHg
